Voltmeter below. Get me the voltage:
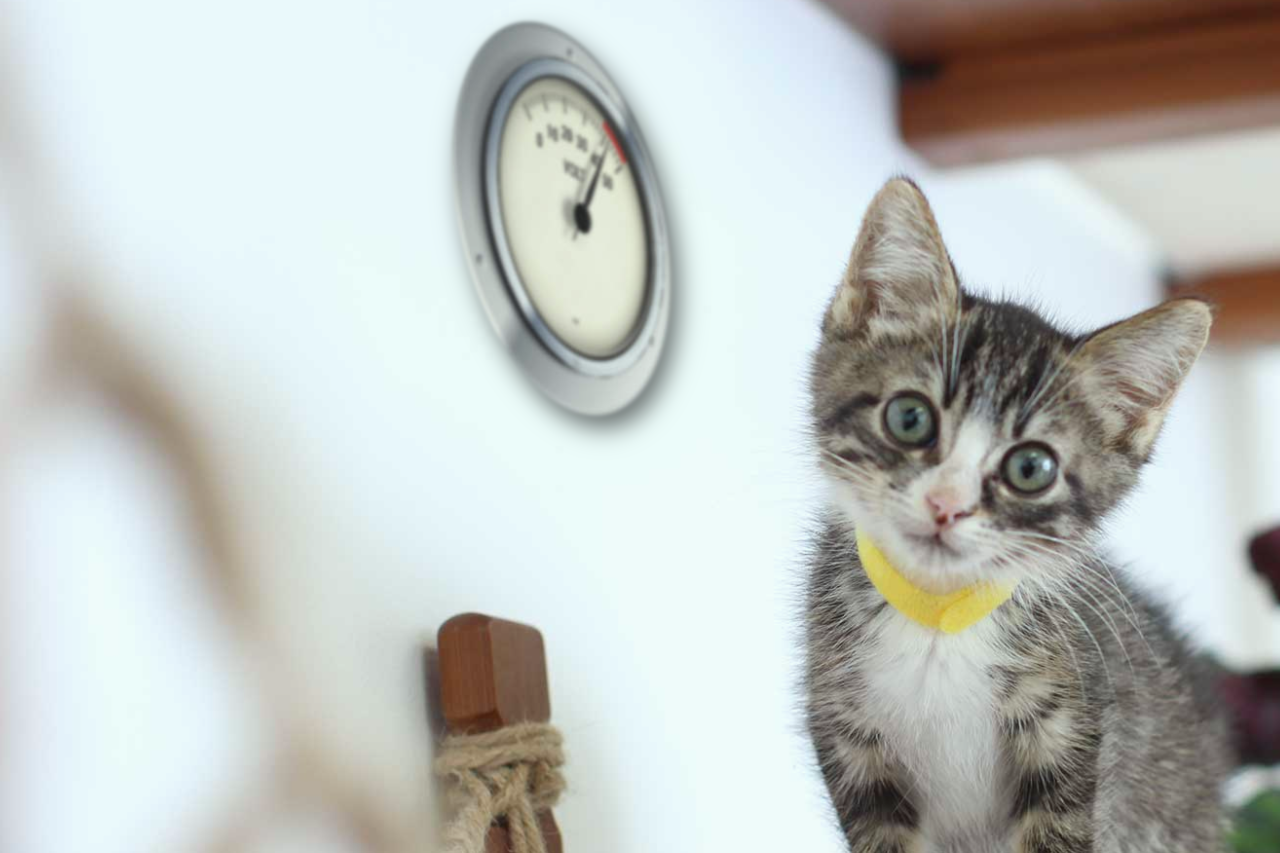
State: 40 V
